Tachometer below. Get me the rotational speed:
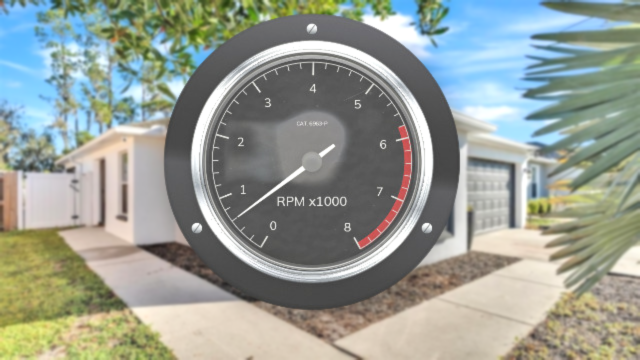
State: 600 rpm
